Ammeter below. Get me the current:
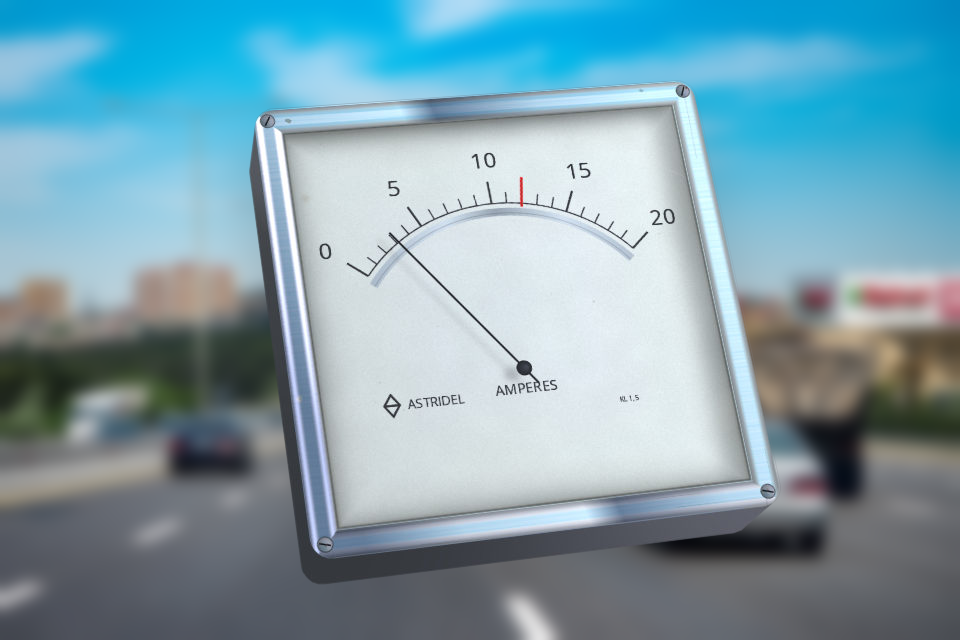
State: 3 A
